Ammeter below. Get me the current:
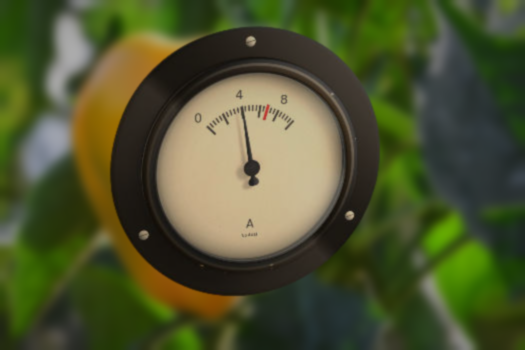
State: 4 A
